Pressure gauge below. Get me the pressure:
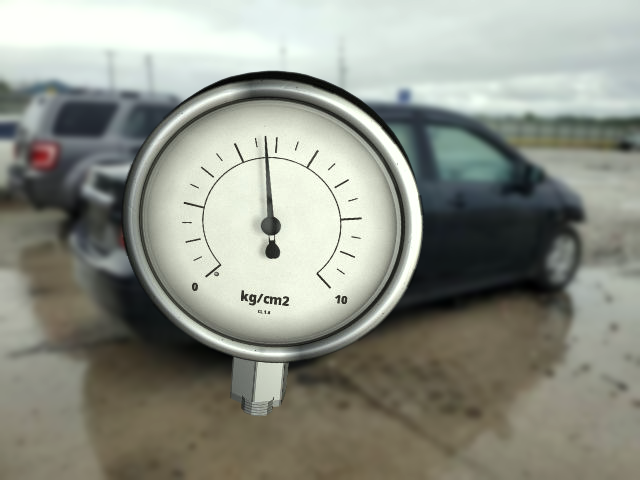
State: 4.75 kg/cm²
